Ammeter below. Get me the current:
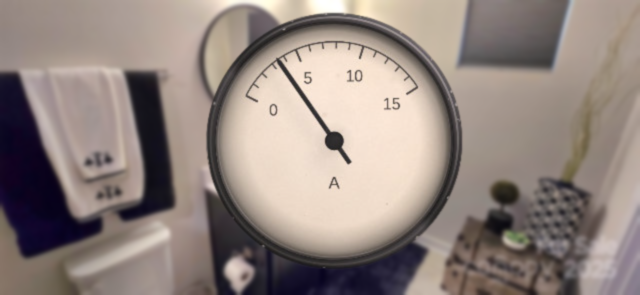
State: 3.5 A
